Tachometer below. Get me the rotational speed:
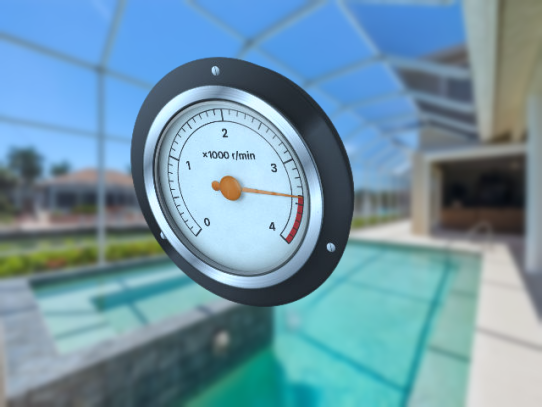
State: 3400 rpm
